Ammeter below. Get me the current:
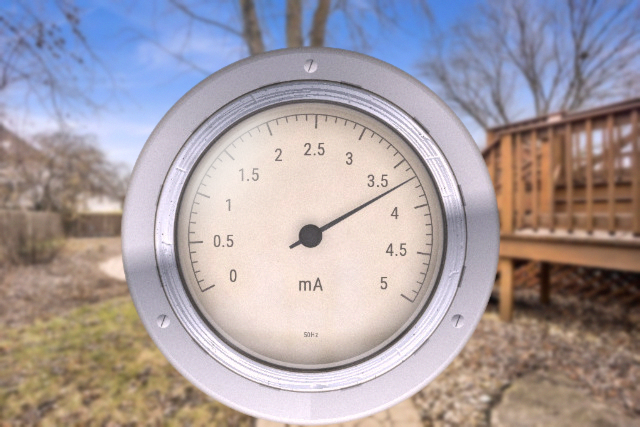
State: 3.7 mA
